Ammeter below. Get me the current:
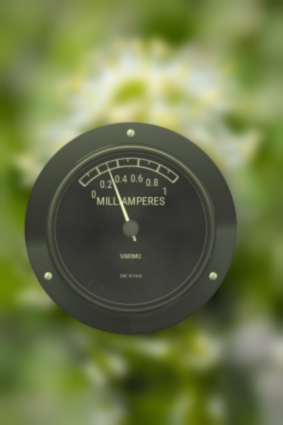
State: 0.3 mA
